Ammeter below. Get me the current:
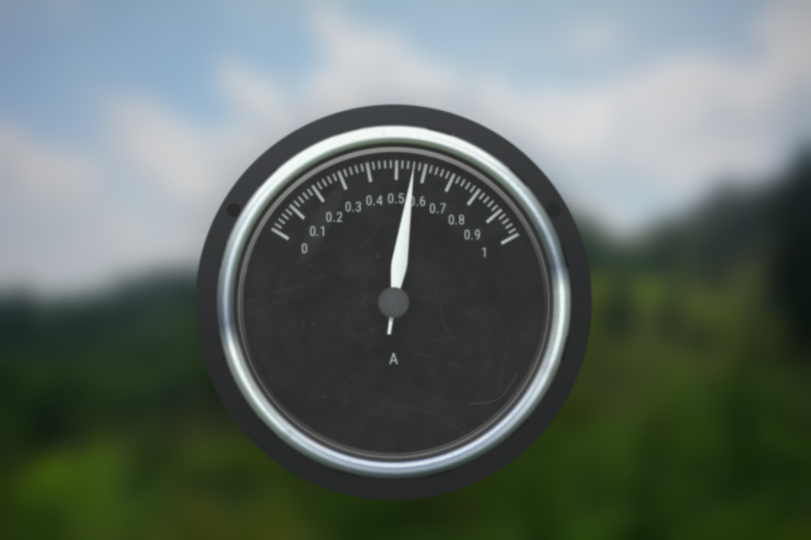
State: 0.56 A
